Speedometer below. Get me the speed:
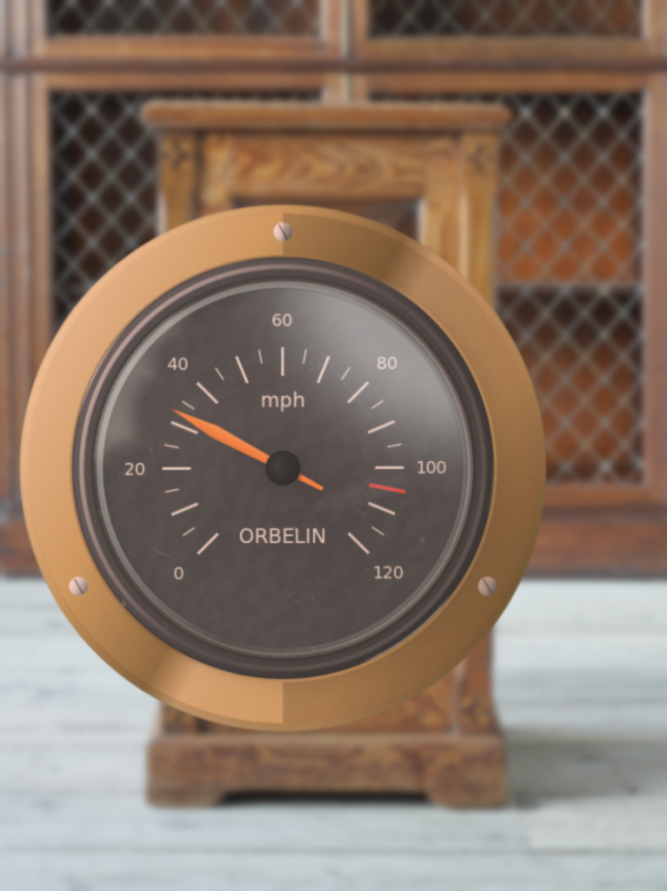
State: 32.5 mph
